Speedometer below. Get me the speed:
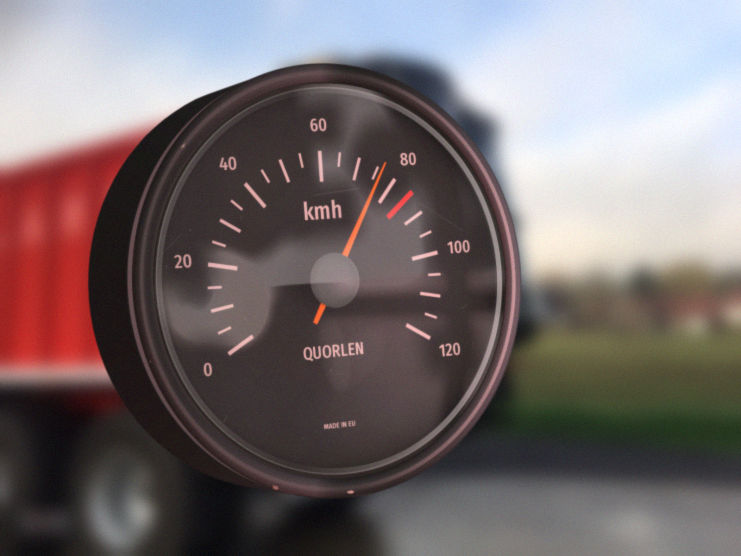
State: 75 km/h
